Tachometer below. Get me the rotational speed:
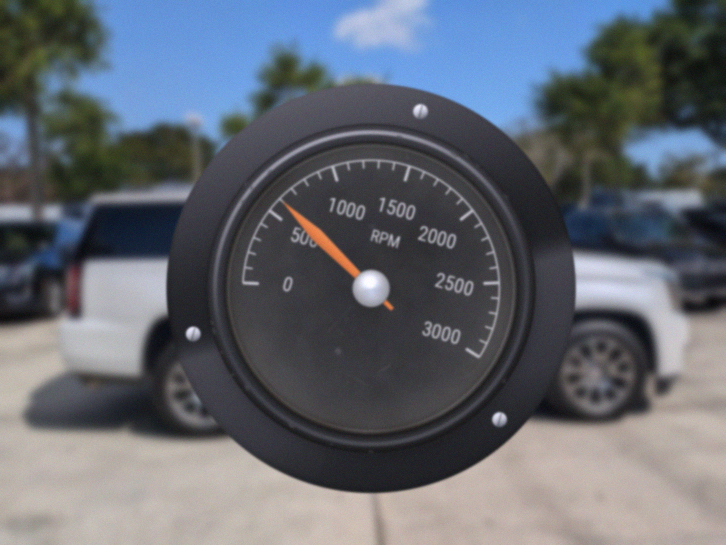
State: 600 rpm
